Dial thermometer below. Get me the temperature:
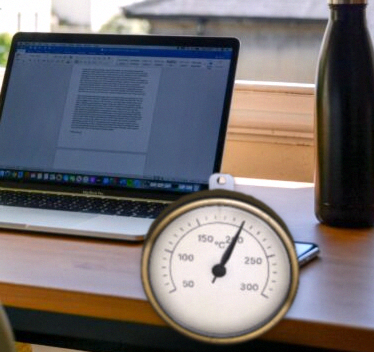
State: 200 °C
